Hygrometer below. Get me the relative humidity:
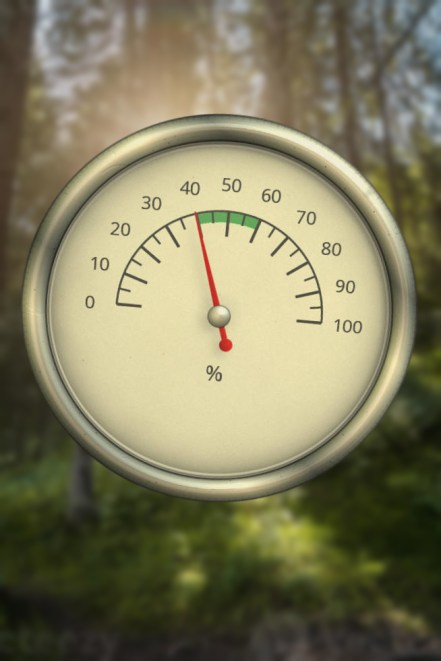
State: 40 %
